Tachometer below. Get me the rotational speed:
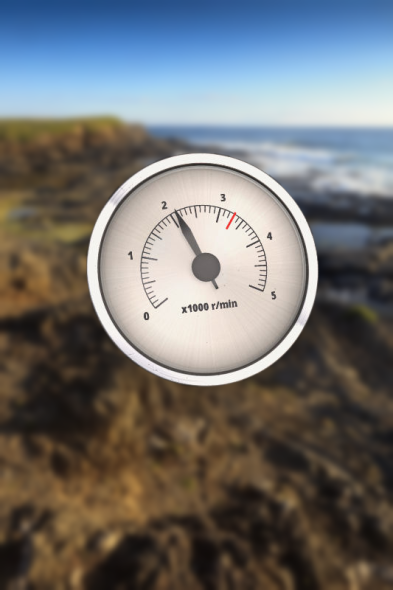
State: 2100 rpm
